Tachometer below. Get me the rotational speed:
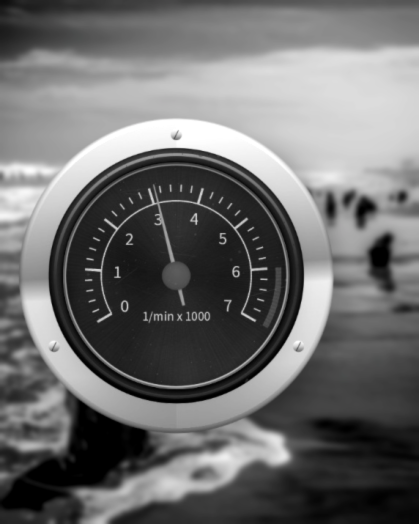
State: 3100 rpm
